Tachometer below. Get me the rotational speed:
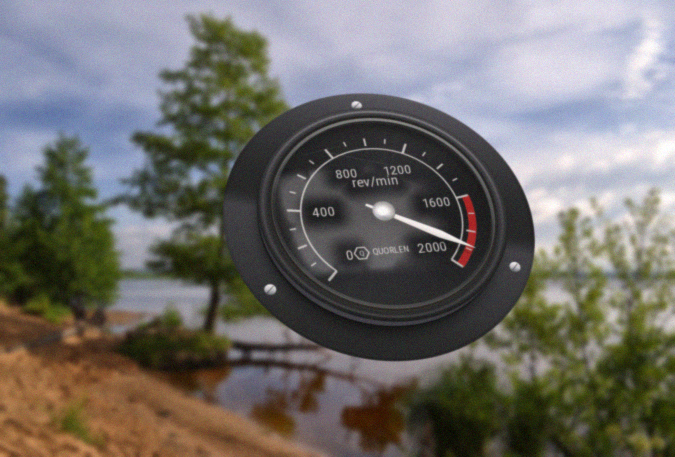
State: 1900 rpm
